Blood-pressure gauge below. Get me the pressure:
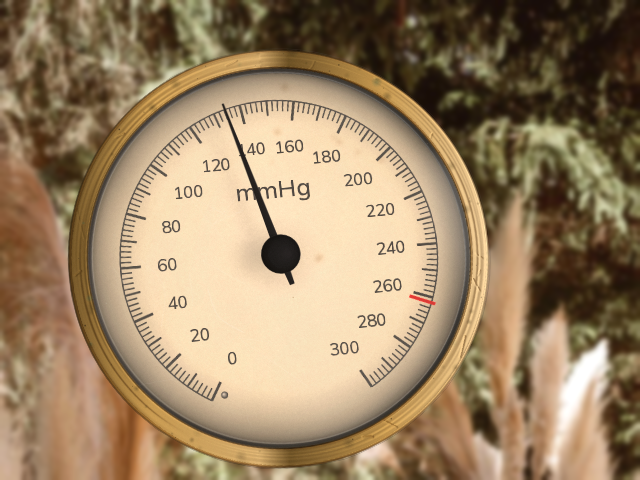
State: 134 mmHg
